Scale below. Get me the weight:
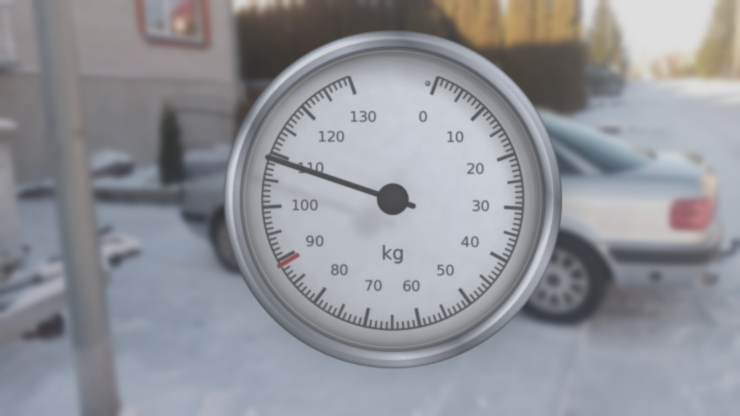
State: 109 kg
